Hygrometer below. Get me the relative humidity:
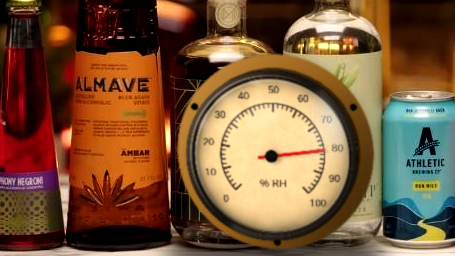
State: 80 %
